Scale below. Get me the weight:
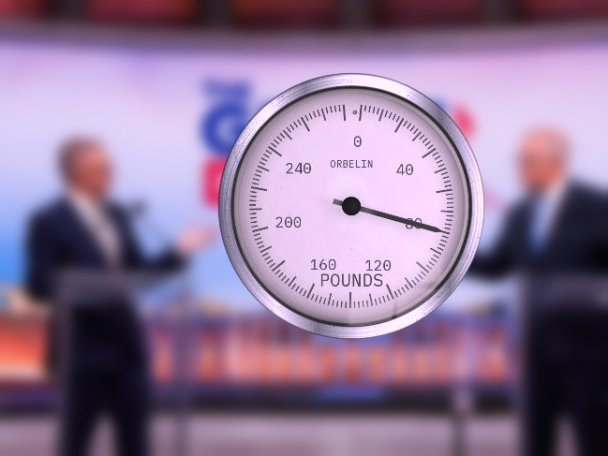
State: 80 lb
